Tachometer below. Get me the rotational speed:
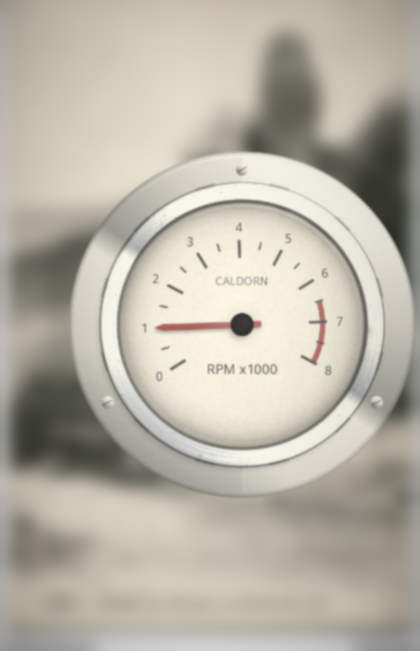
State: 1000 rpm
